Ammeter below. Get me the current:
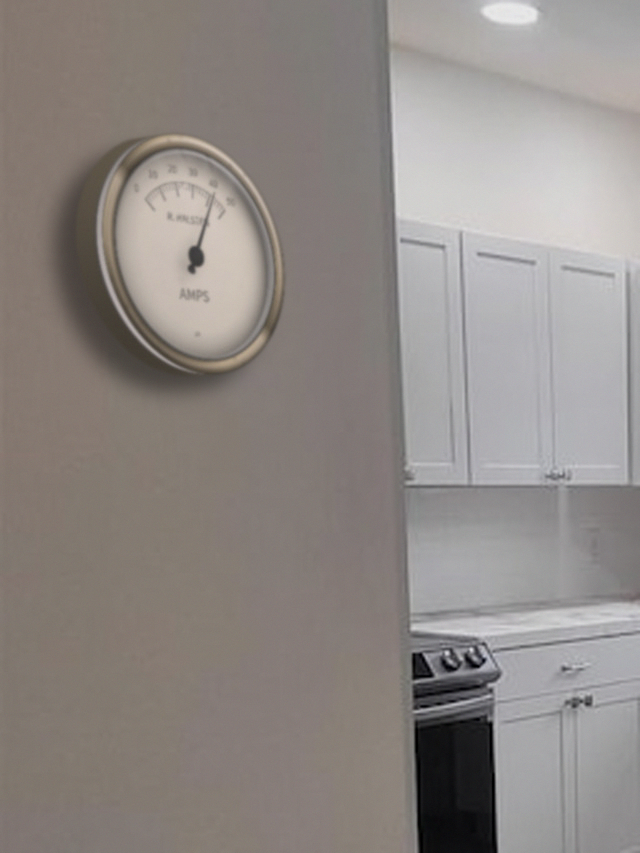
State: 40 A
